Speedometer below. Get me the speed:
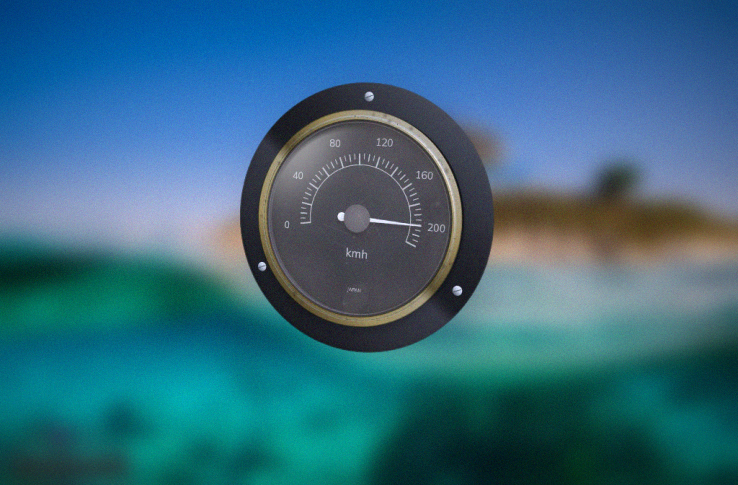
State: 200 km/h
